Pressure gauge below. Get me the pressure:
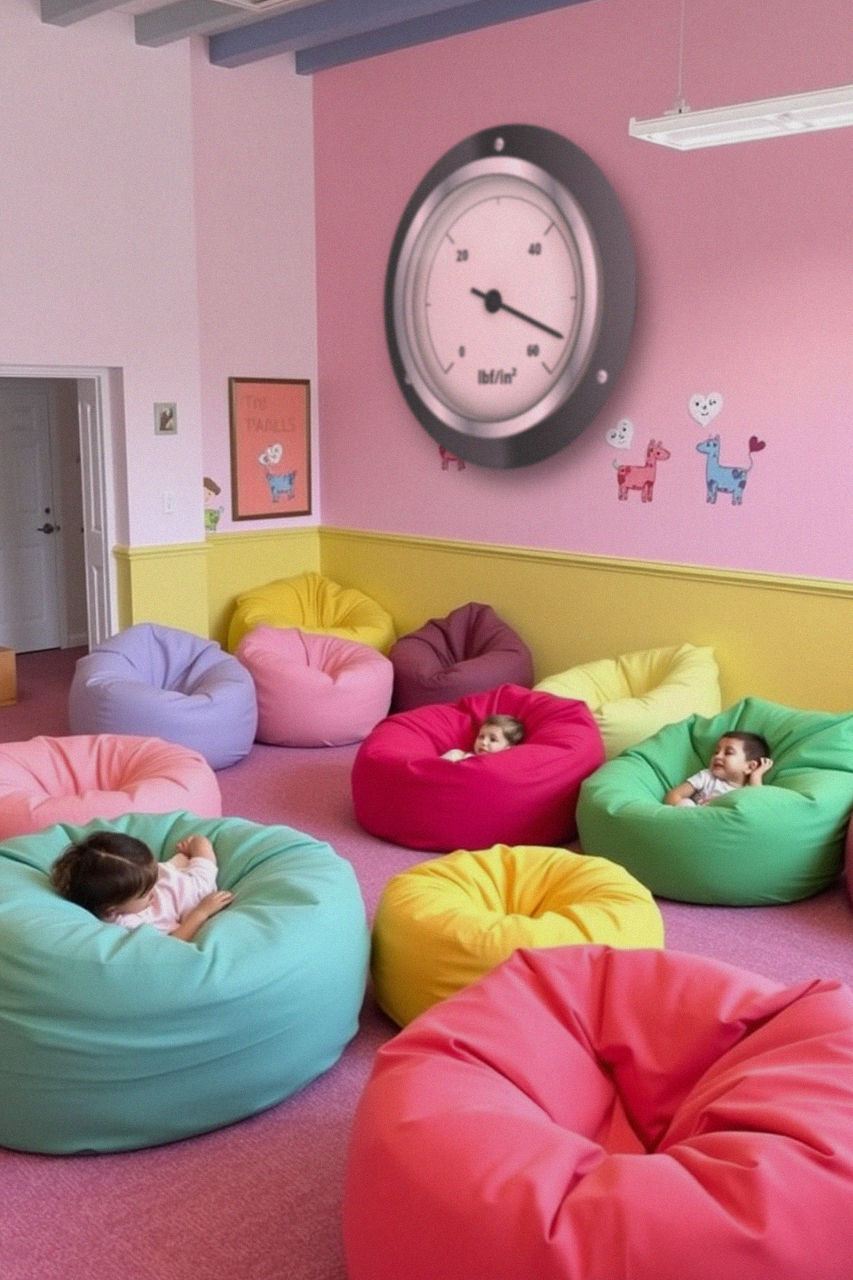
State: 55 psi
